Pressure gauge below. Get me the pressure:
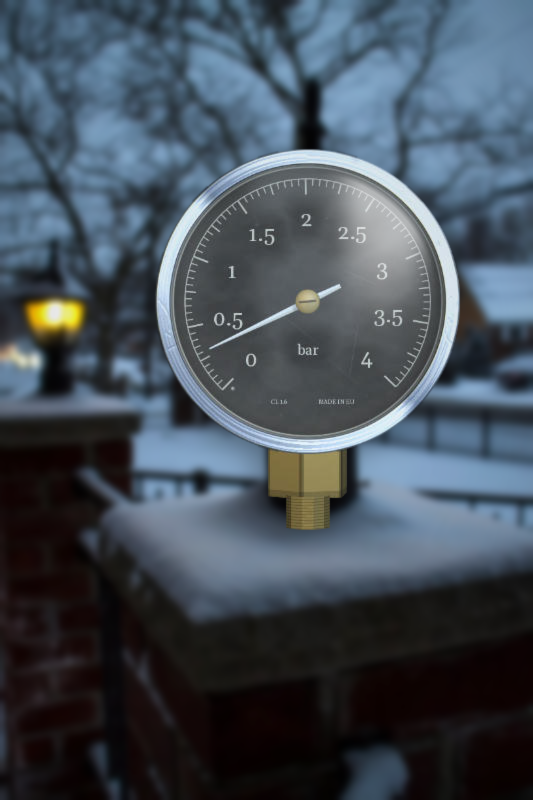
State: 0.3 bar
